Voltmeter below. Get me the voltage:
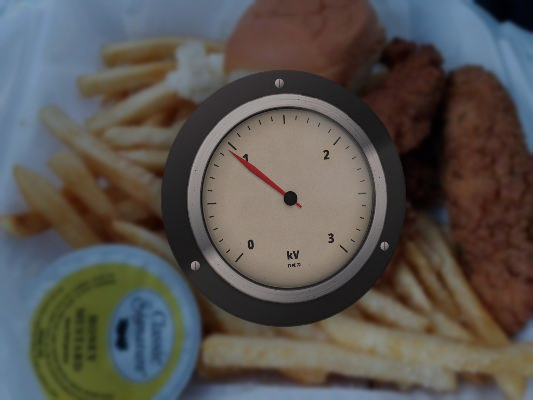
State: 0.95 kV
